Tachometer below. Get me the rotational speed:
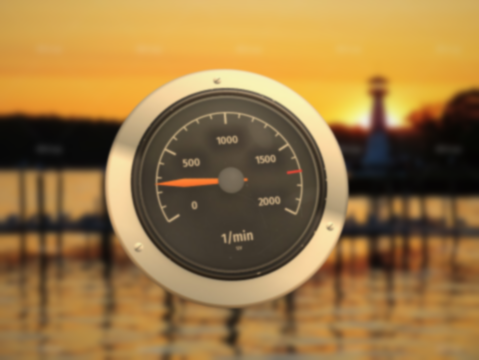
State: 250 rpm
